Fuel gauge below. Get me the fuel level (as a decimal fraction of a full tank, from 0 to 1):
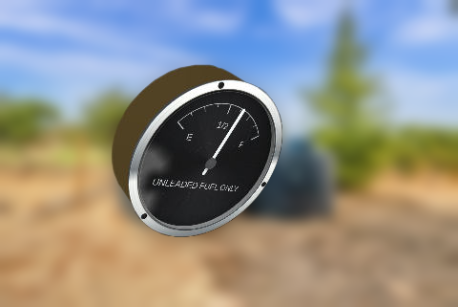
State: 0.625
